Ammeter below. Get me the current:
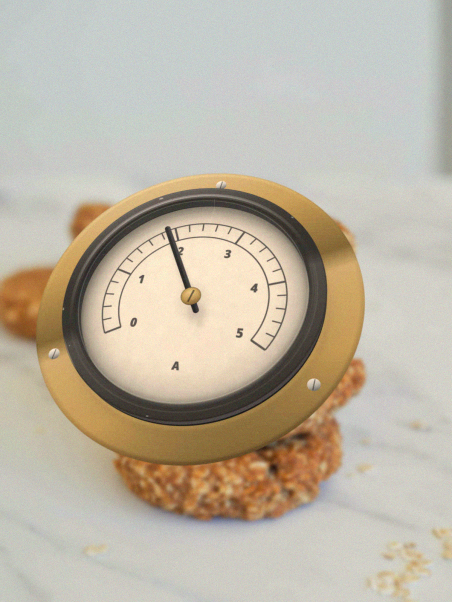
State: 1.9 A
